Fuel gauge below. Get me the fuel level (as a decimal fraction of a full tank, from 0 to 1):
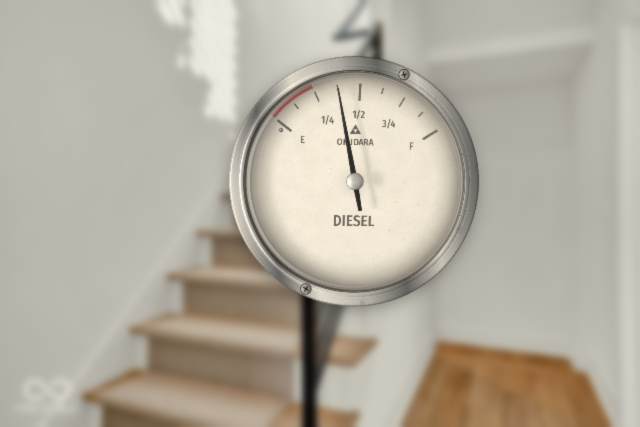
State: 0.375
